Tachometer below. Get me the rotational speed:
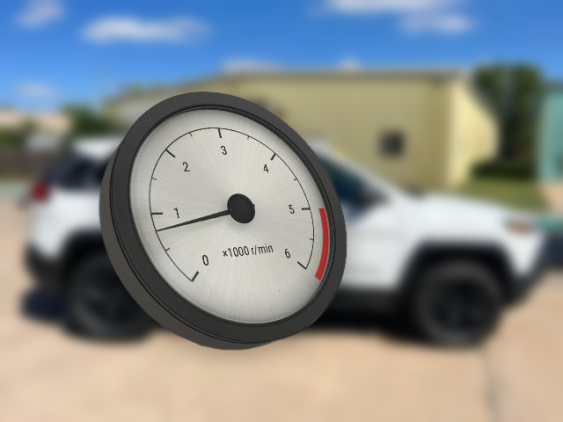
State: 750 rpm
